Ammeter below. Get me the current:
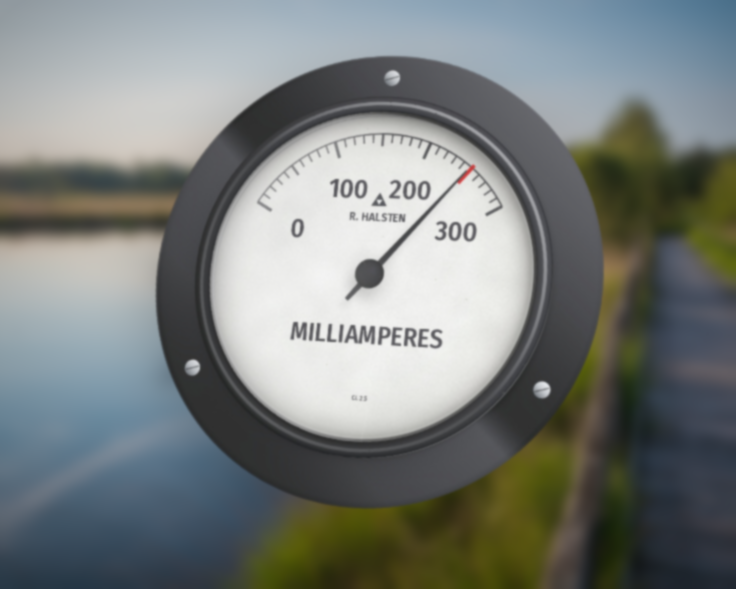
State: 250 mA
